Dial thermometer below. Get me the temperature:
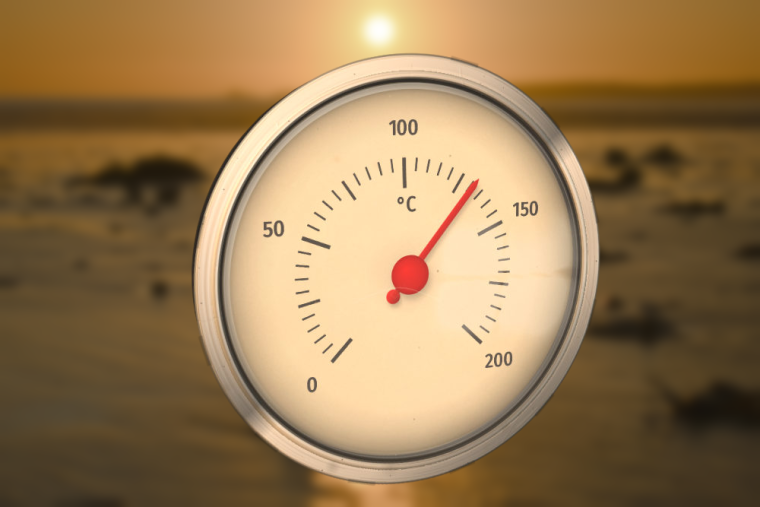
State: 130 °C
